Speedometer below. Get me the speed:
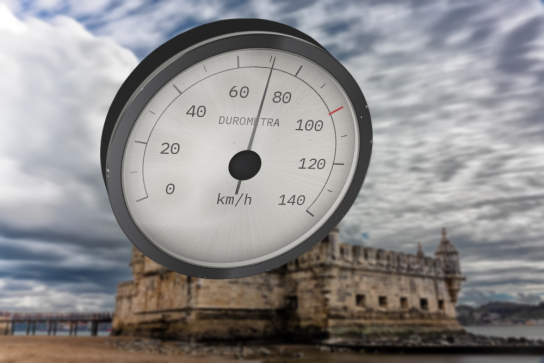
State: 70 km/h
